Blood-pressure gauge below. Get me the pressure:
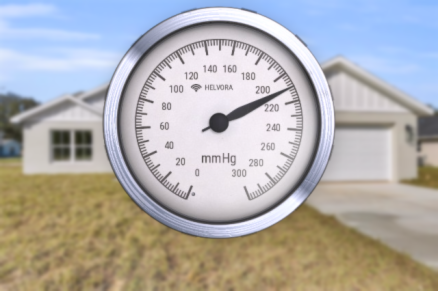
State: 210 mmHg
